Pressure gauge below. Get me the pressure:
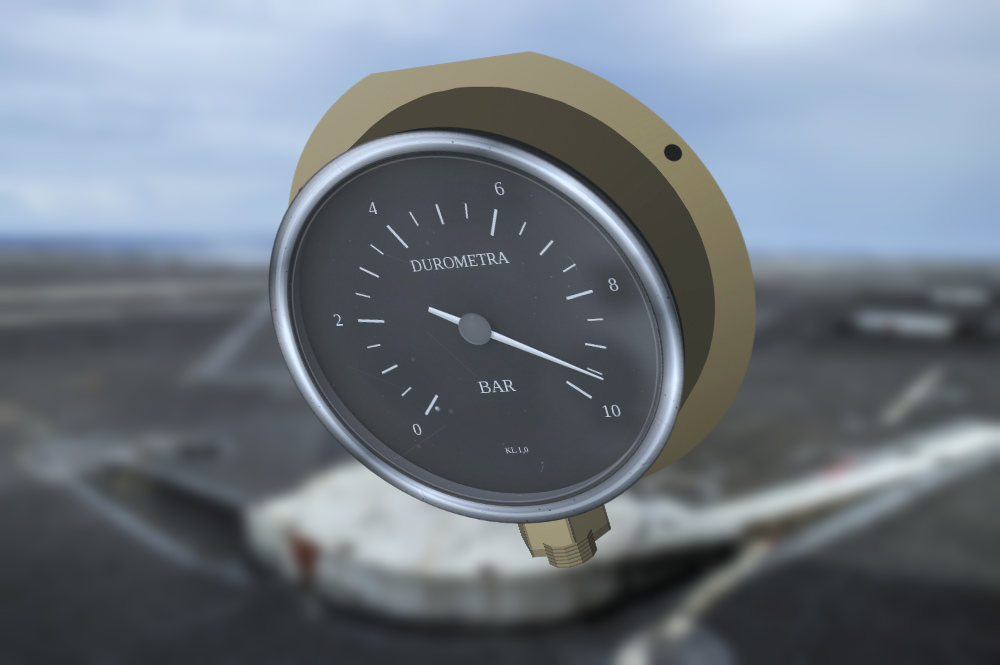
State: 9.5 bar
